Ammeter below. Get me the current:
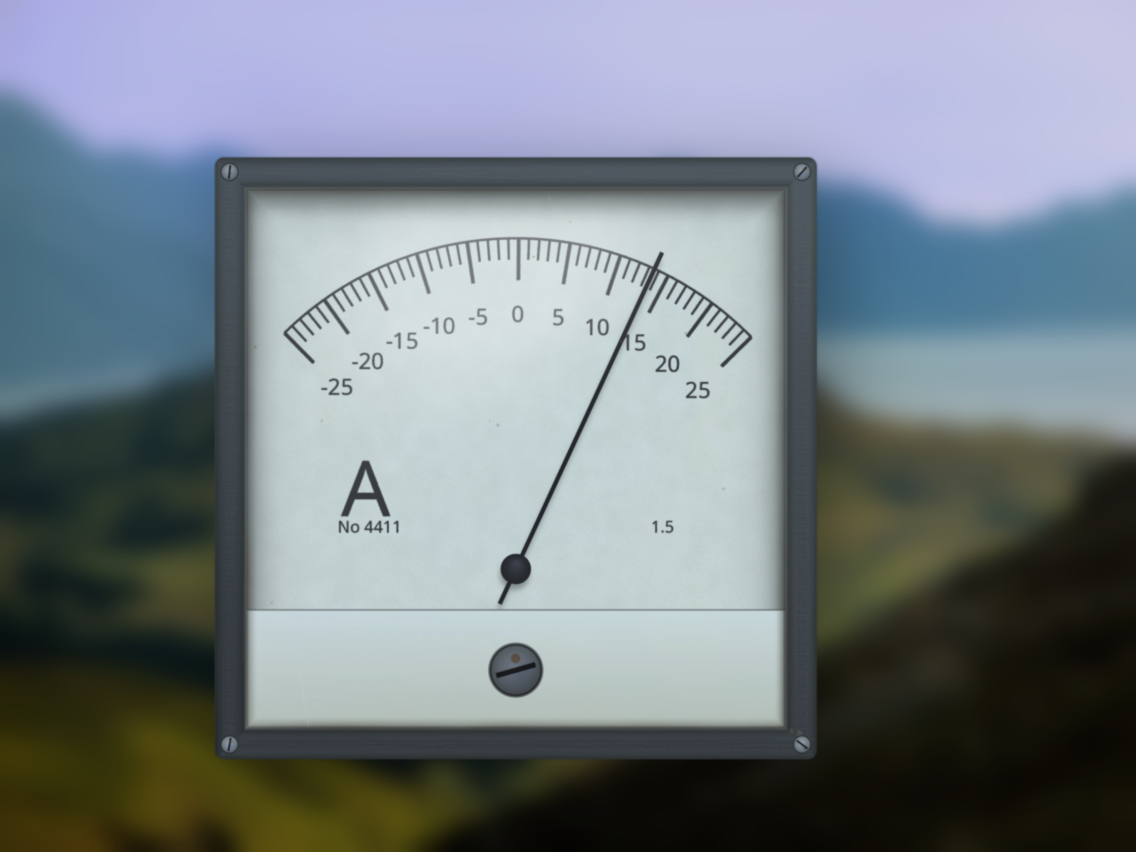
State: 13.5 A
